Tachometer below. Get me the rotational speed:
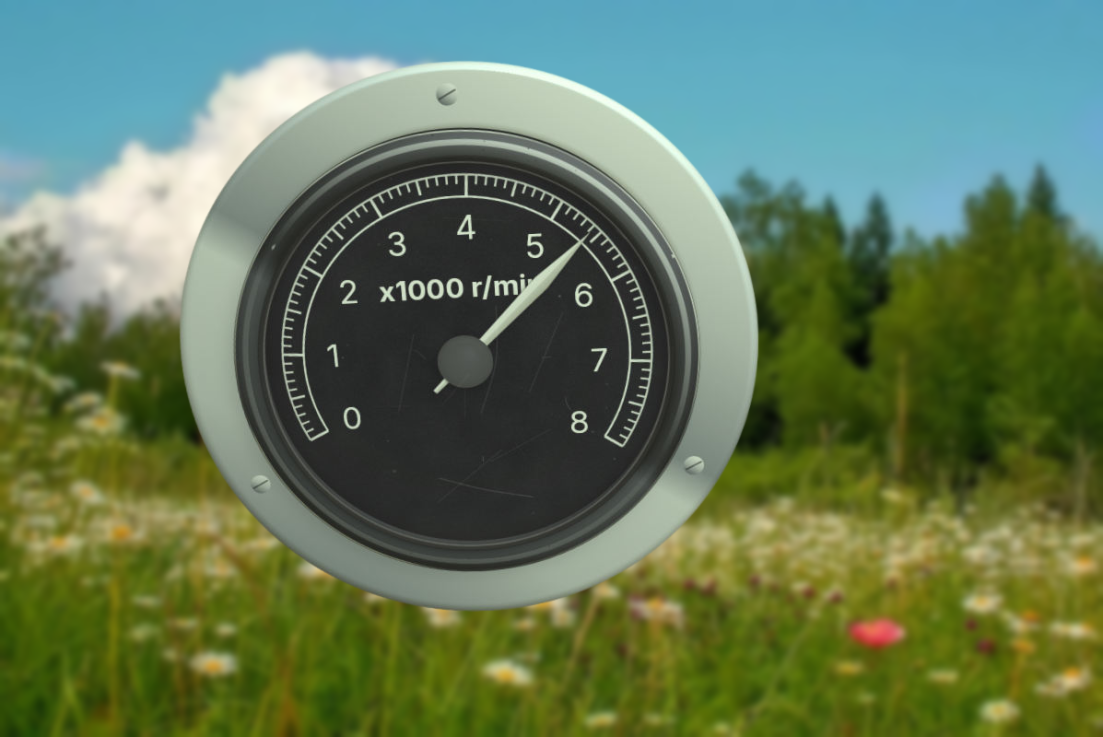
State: 5400 rpm
